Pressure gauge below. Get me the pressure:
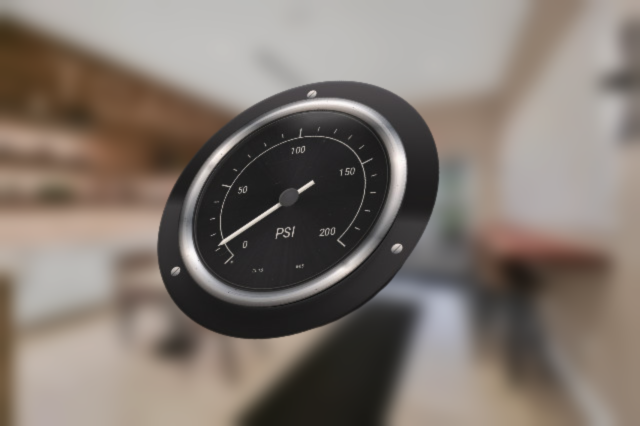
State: 10 psi
